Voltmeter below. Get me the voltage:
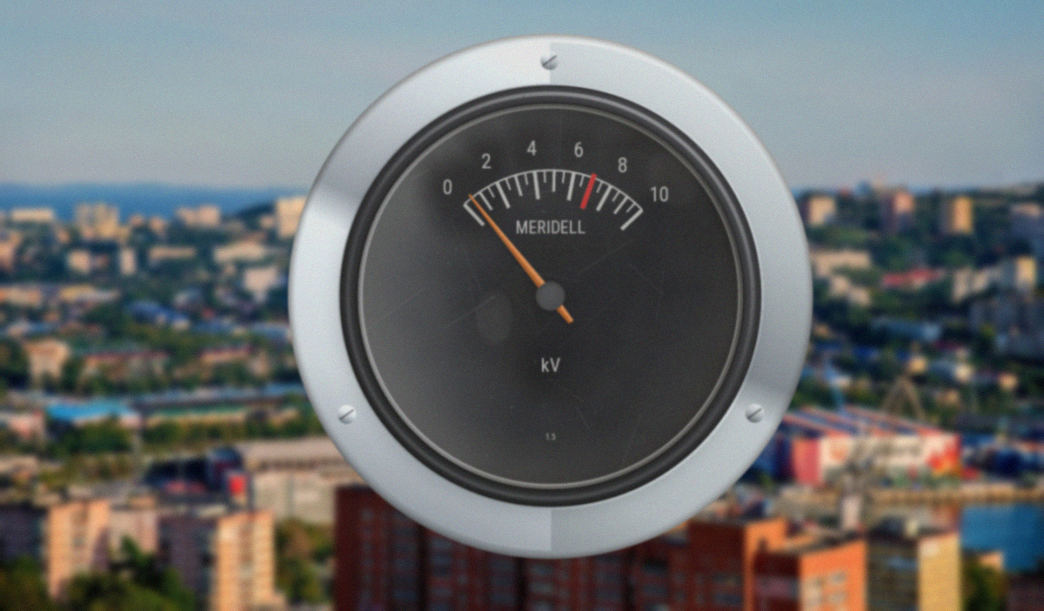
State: 0.5 kV
